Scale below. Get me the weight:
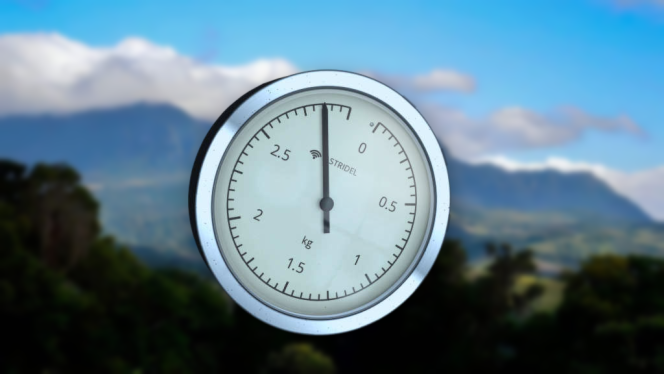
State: 2.85 kg
